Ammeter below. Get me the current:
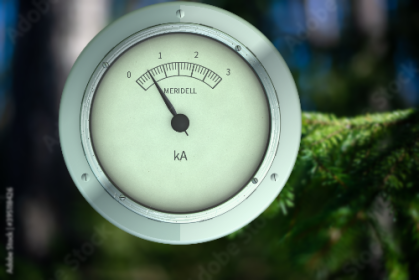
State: 0.5 kA
